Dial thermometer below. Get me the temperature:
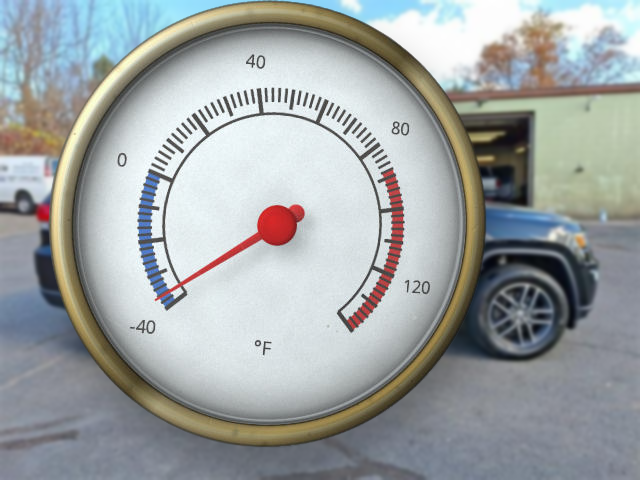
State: -36 °F
